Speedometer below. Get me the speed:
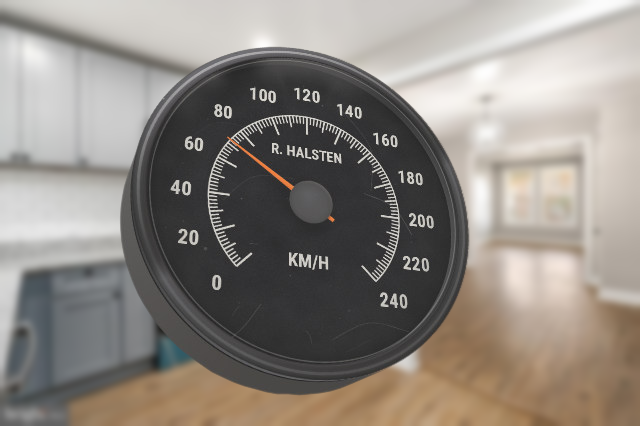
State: 70 km/h
